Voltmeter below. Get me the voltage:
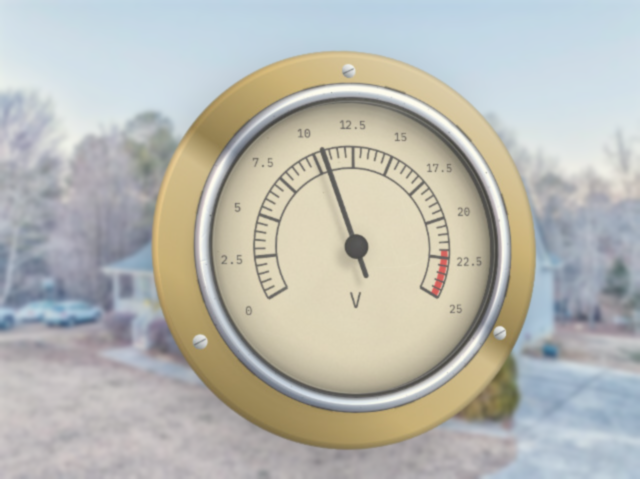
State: 10.5 V
